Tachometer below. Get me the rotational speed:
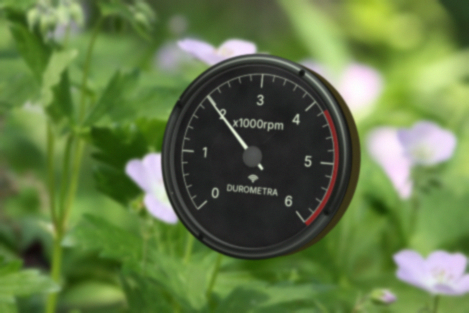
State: 2000 rpm
